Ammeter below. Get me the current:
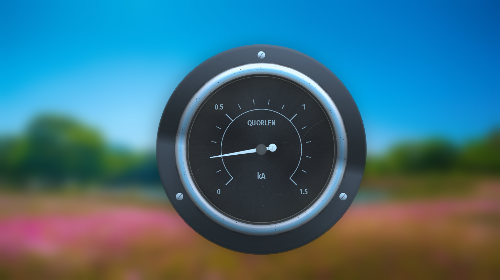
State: 0.2 kA
